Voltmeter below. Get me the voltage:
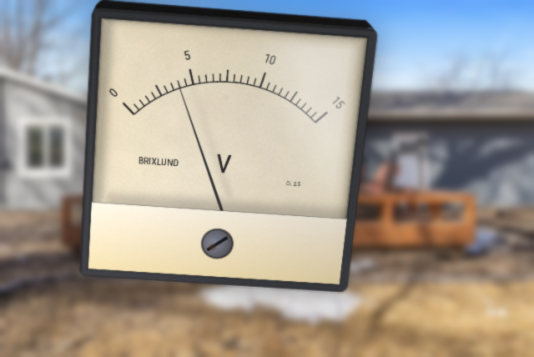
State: 4 V
